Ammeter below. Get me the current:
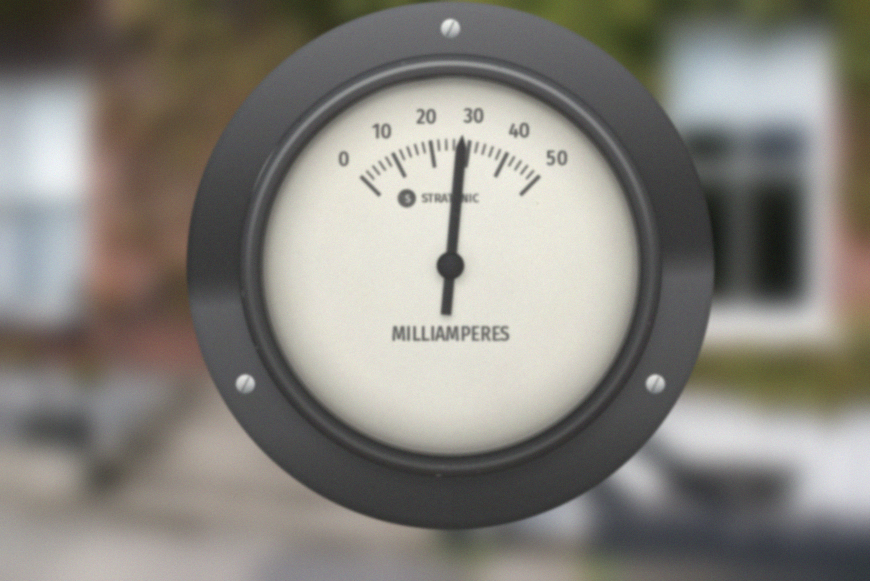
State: 28 mA
